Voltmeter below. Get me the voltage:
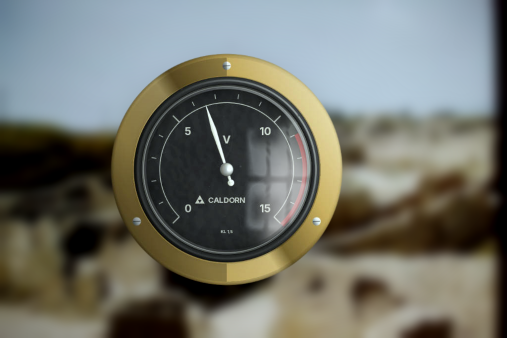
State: 6.5 V
